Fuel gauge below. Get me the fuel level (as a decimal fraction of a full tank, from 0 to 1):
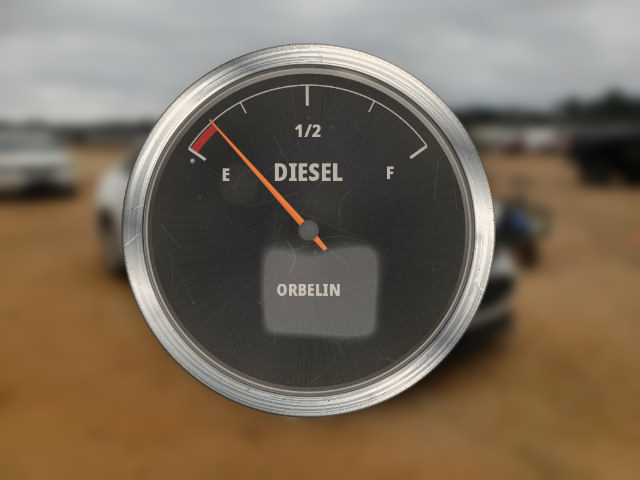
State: 0.125
